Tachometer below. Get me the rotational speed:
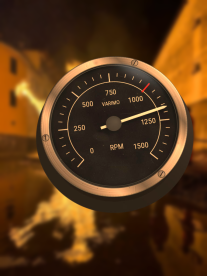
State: 1175 rpm
